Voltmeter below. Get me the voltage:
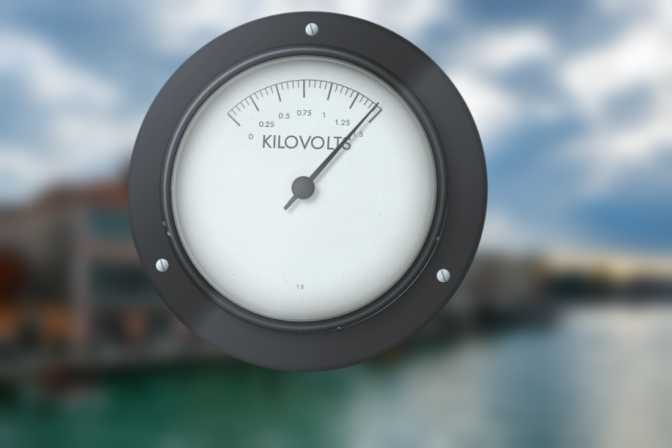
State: 1.45 kV
